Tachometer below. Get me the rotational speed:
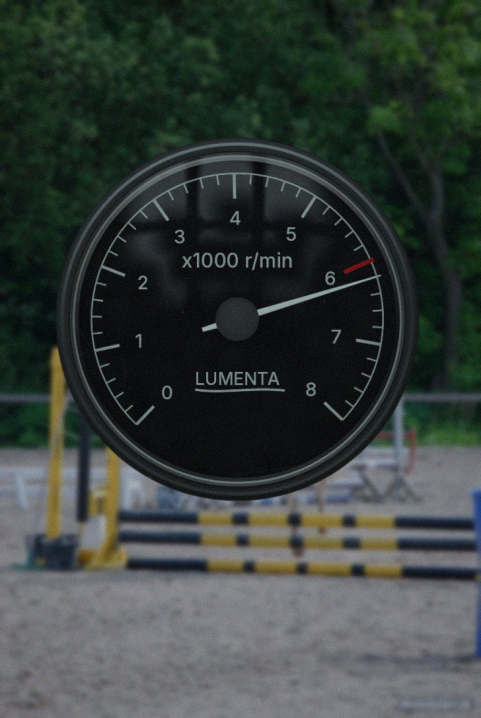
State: 6200 rpm
